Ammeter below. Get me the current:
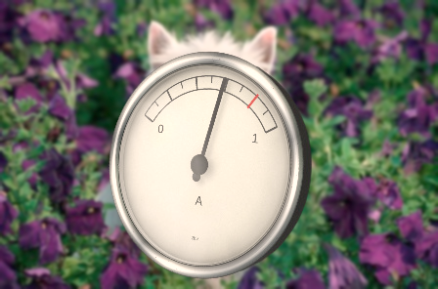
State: 0.6 A
